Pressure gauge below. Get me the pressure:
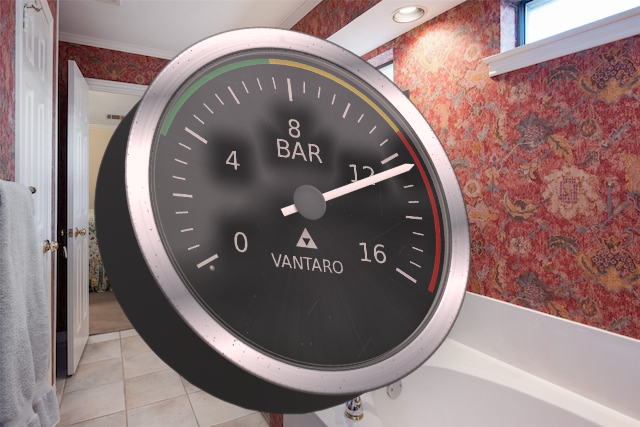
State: 12.5 bar
